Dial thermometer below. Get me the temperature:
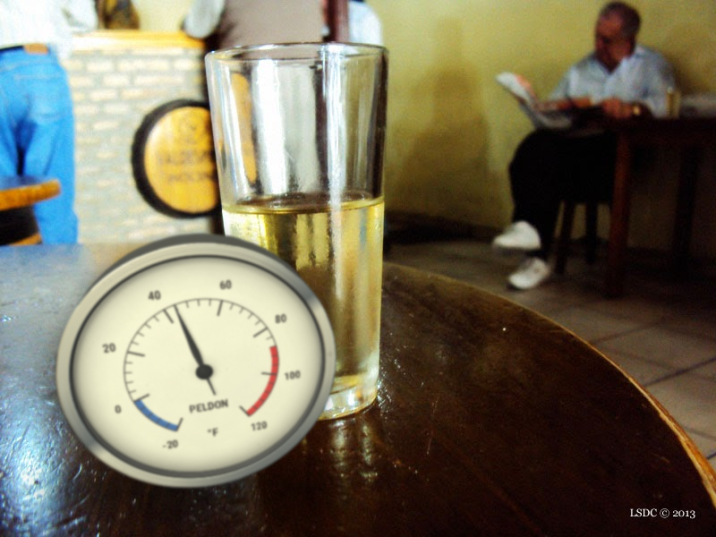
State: 44 °F
